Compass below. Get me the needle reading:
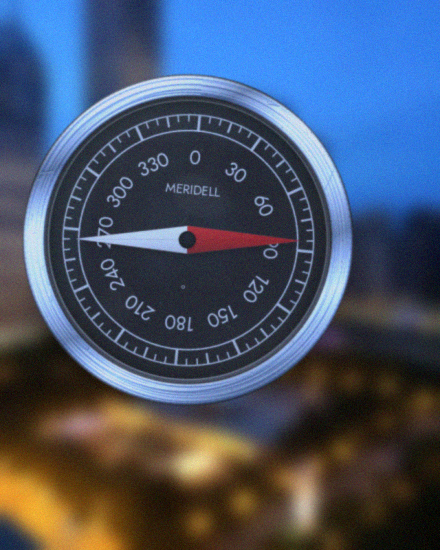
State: 85 °
